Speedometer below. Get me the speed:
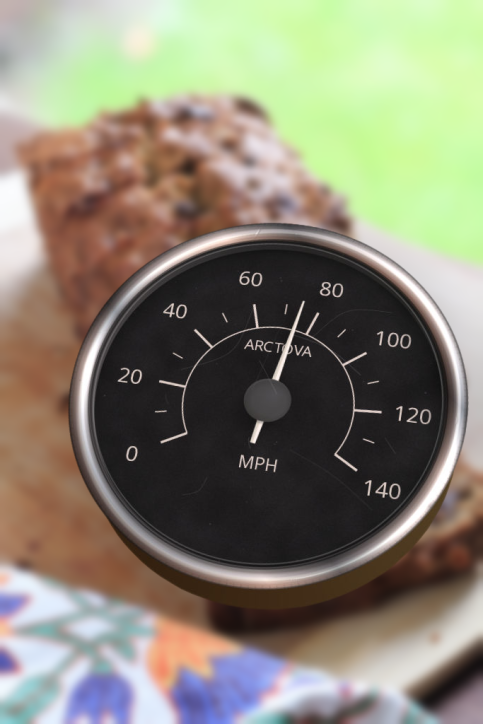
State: 75 mph
